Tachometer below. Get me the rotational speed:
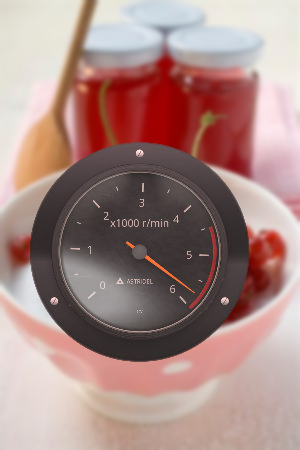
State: 5750 rpm
